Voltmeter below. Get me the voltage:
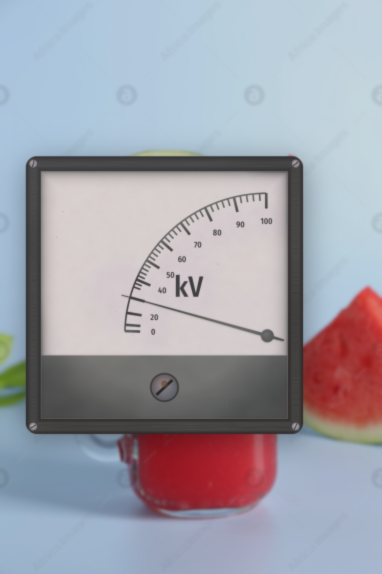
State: 30 kV
